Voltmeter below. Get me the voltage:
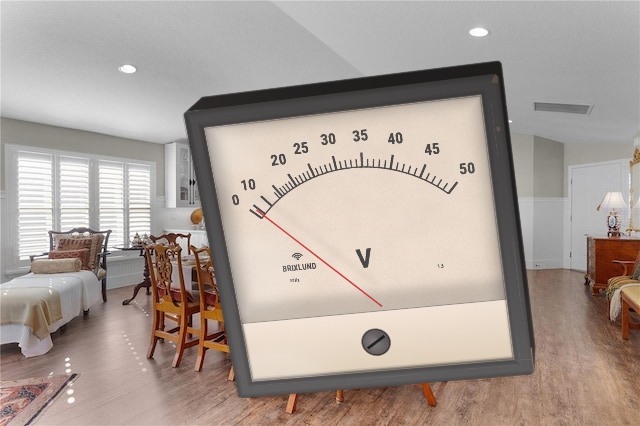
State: 5 V
